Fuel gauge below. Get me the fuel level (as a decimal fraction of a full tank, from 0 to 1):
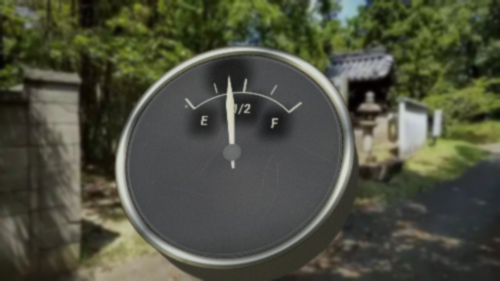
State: 0.375
